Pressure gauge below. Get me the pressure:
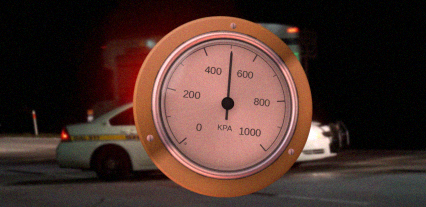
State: 500 kPa
